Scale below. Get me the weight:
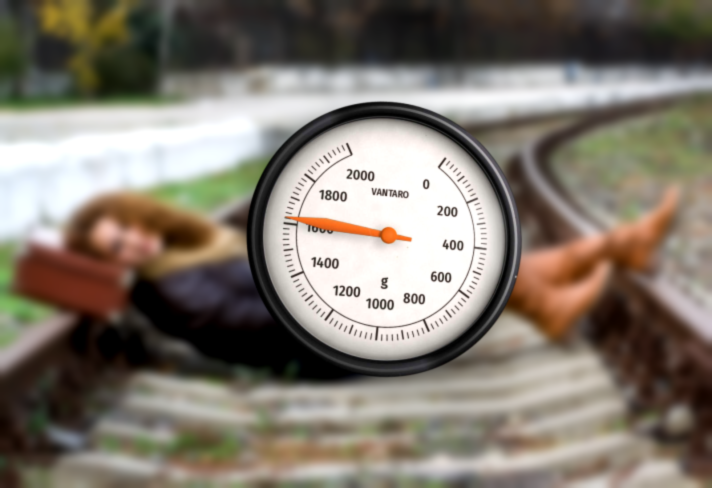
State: 1620 g
